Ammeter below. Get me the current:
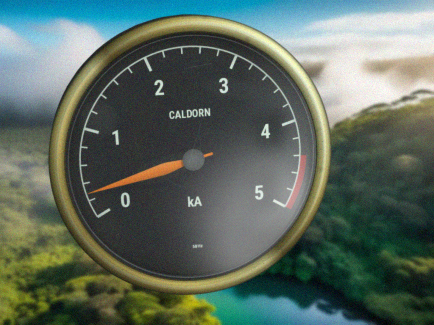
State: 0.3 kA
